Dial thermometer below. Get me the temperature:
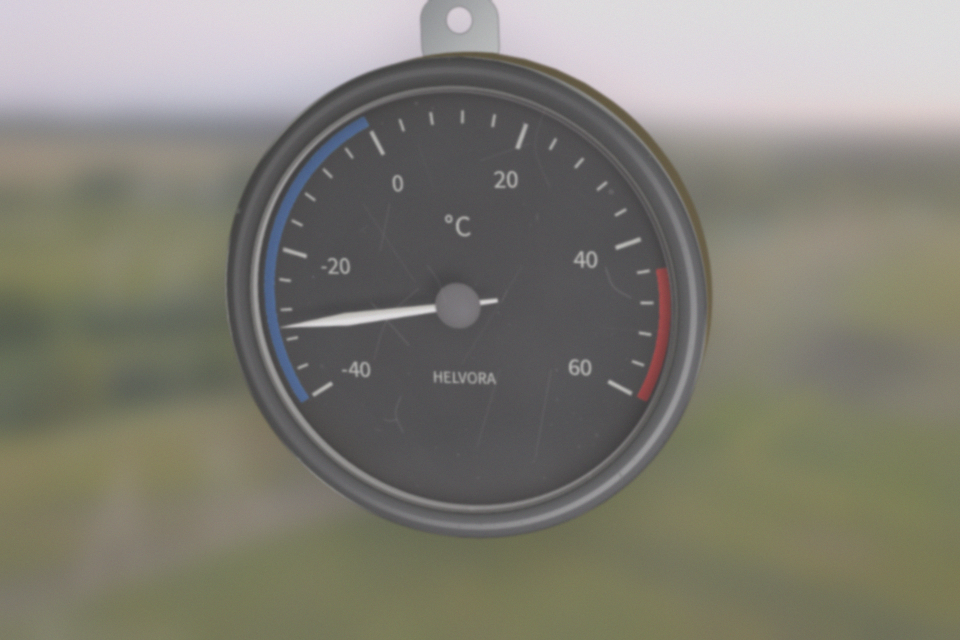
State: -30 °C
